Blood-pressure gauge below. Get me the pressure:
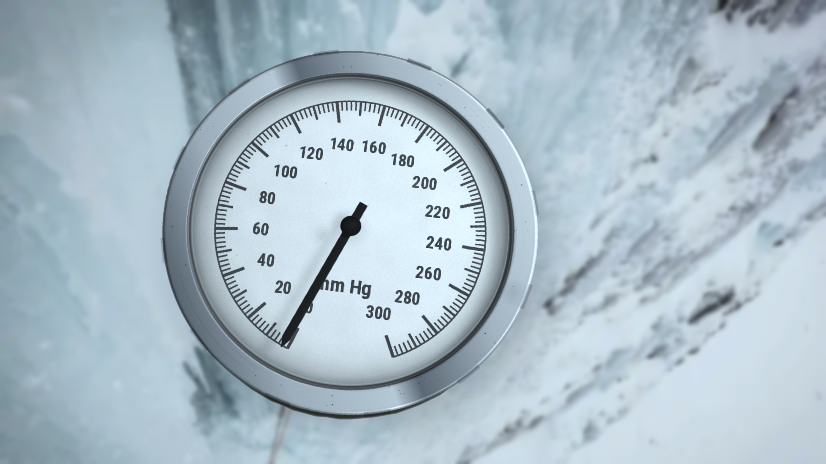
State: 2 mmHg
